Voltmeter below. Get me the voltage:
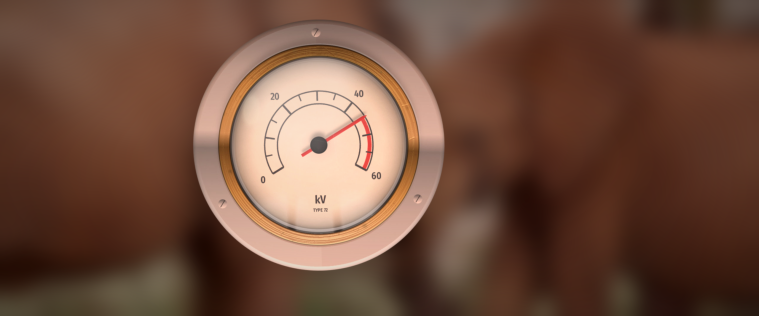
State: 45 kV
